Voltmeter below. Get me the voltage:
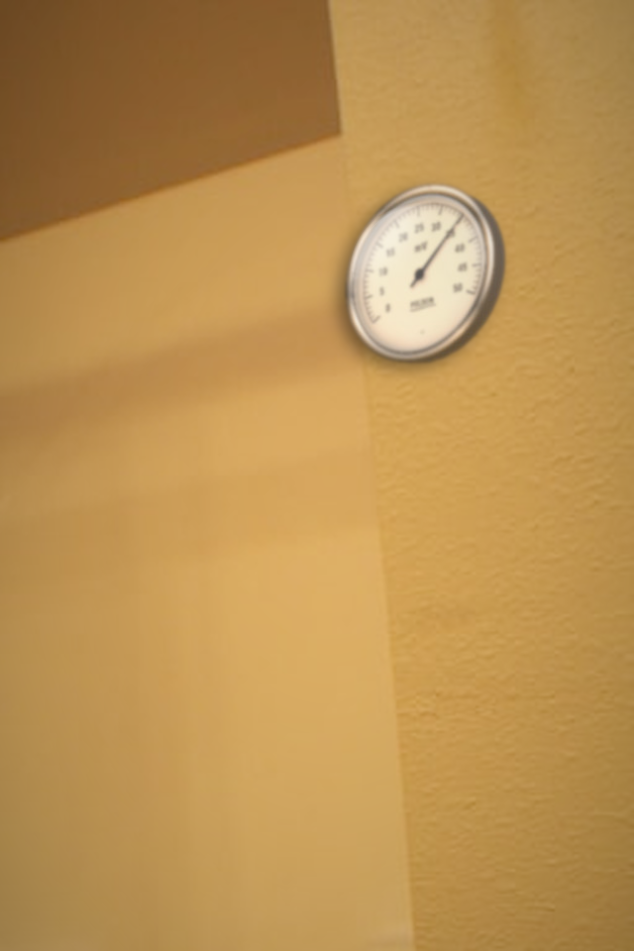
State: 35 mV
